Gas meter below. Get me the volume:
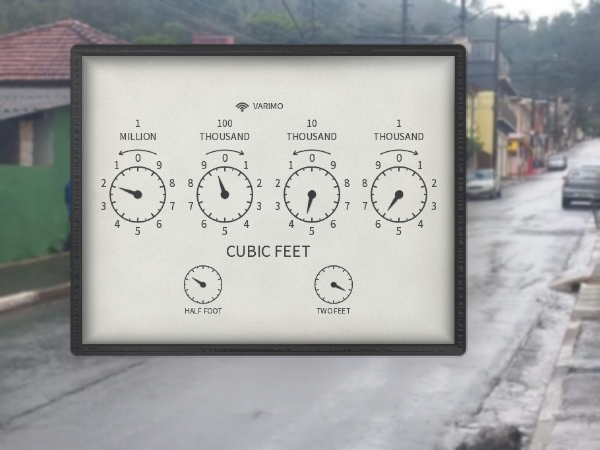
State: 194600 ft³
